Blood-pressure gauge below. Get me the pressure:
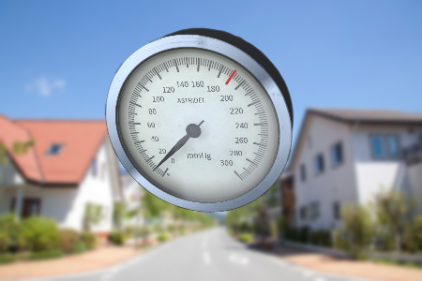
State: 10 mmHg
